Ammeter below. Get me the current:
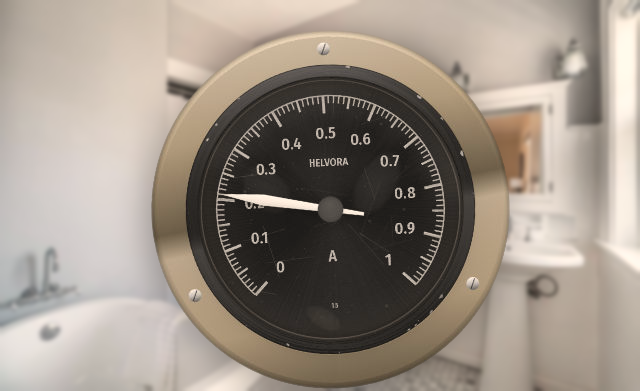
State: 0.21 A
